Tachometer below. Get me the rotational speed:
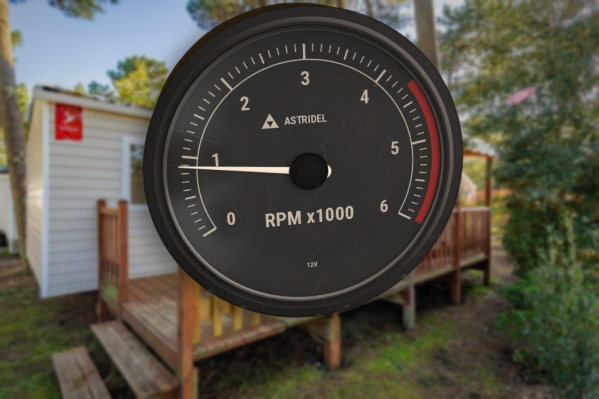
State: 900 rpm
